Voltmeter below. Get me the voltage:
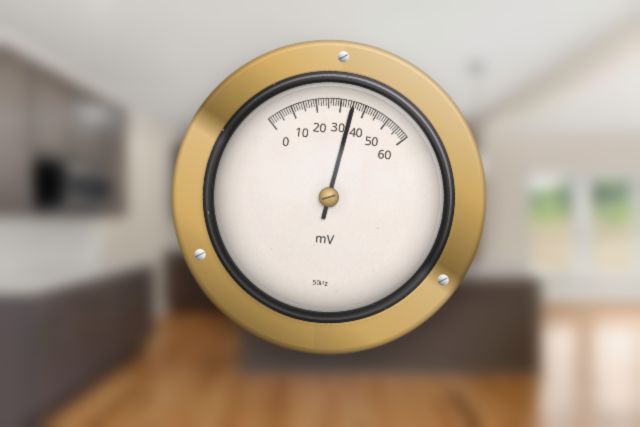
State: 35 mV
